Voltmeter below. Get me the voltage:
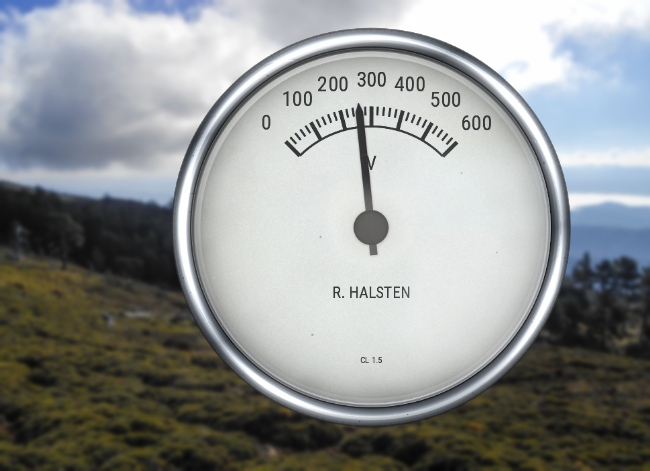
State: 260 V
